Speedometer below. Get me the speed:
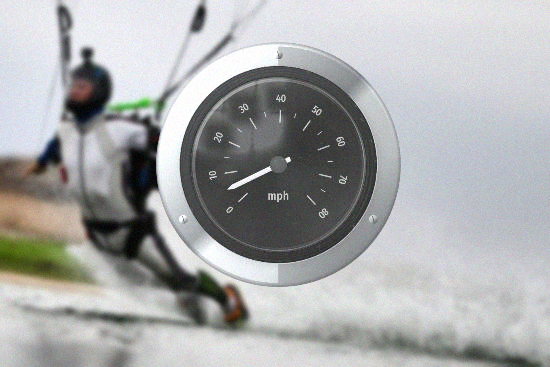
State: 5 mph
